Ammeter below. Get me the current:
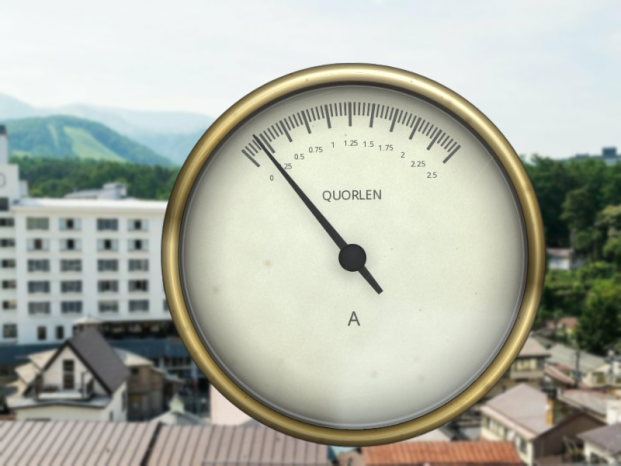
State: 0.2 A
